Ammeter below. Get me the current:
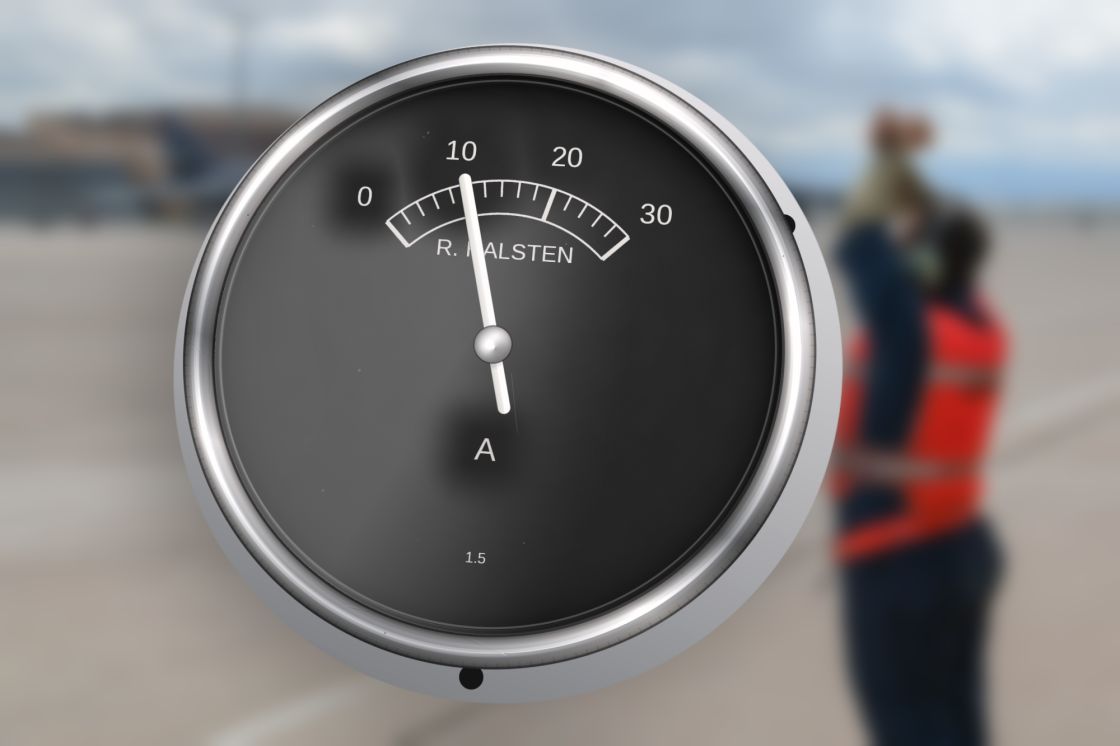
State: 10 A
